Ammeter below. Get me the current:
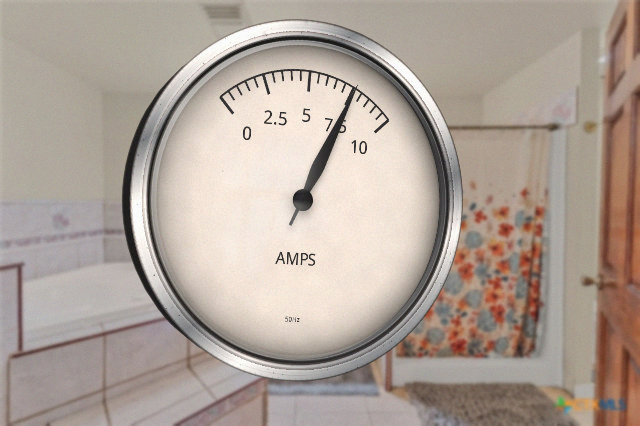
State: 7.5 A
